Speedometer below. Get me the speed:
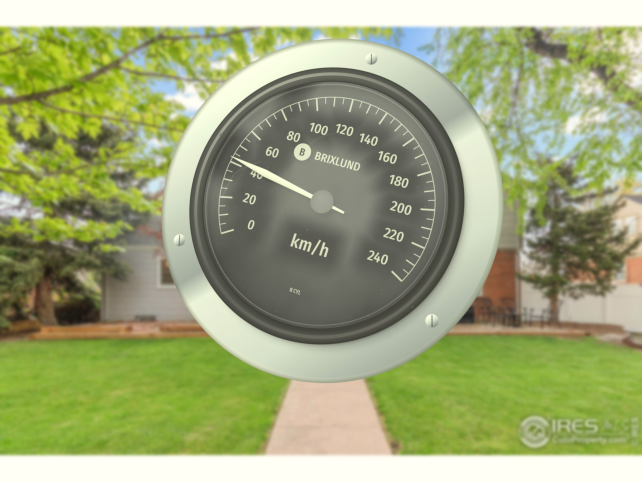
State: 42.5 km/h
